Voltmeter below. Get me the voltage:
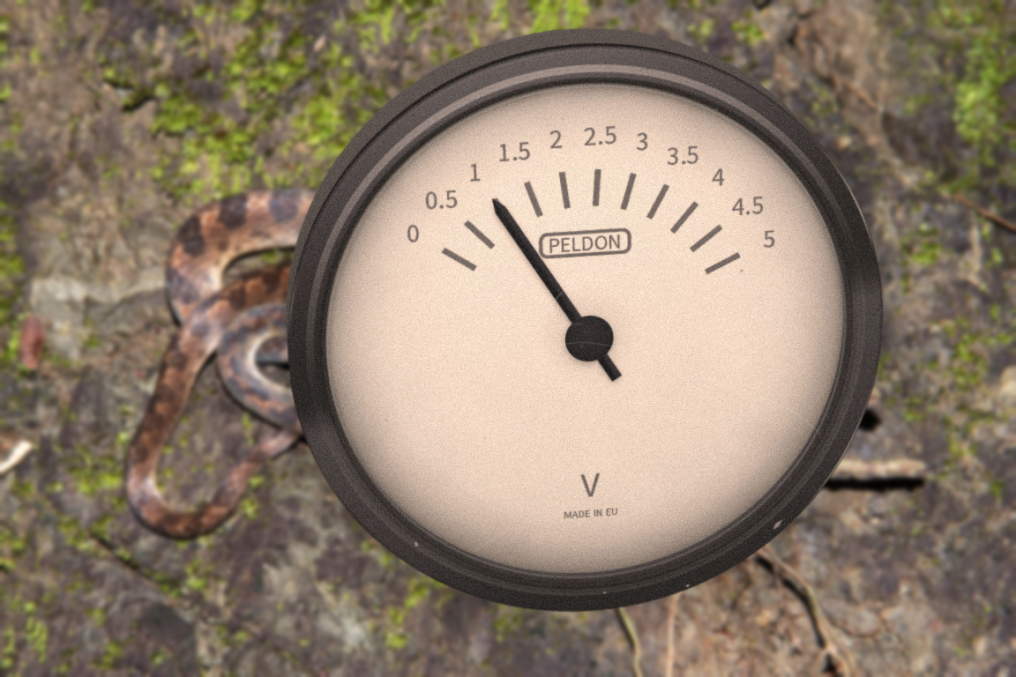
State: 1 V
